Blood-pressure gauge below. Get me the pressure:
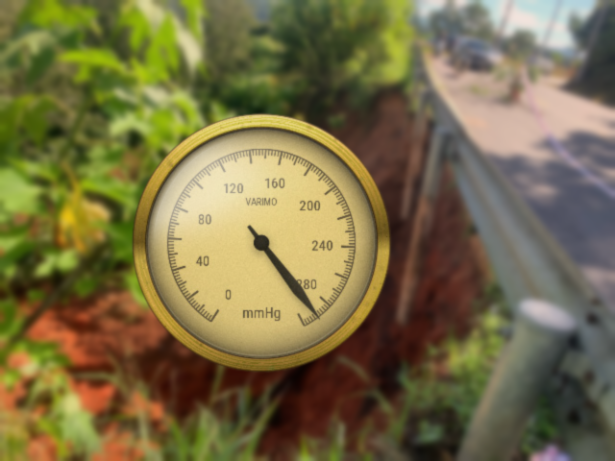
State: 290 mmHg
